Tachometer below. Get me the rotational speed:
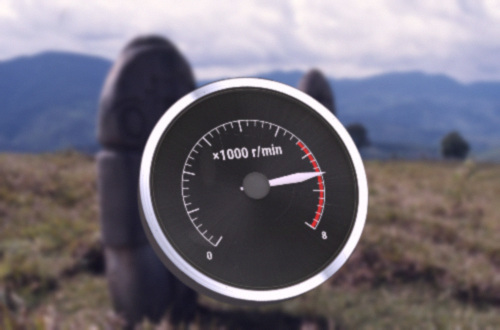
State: 6600 rpm
